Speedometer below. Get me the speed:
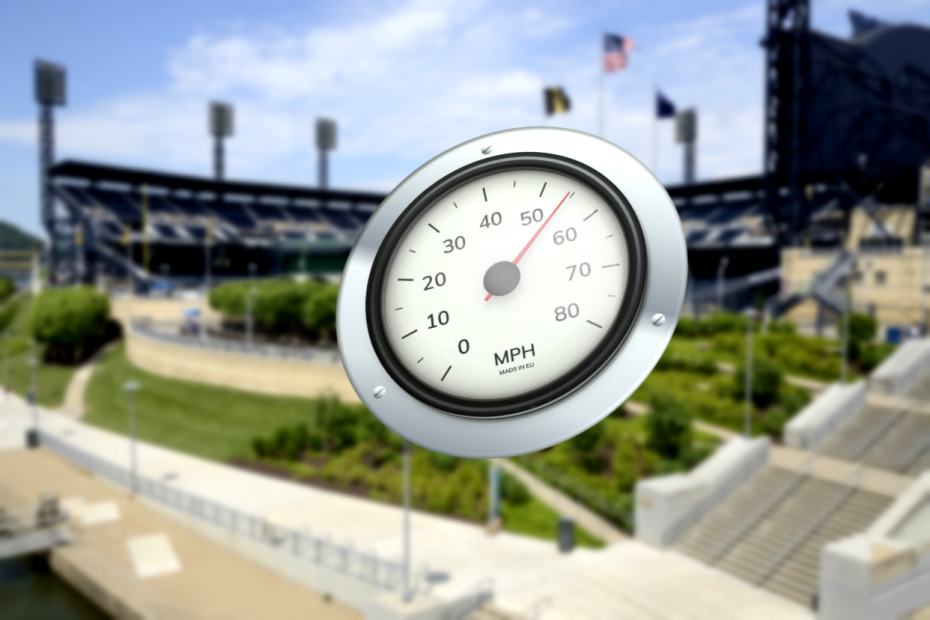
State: 55 mph
